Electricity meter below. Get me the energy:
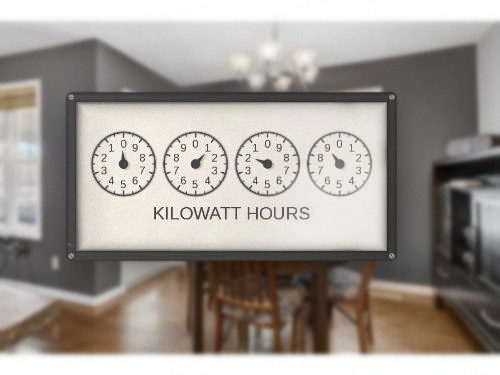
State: 119 kWh
